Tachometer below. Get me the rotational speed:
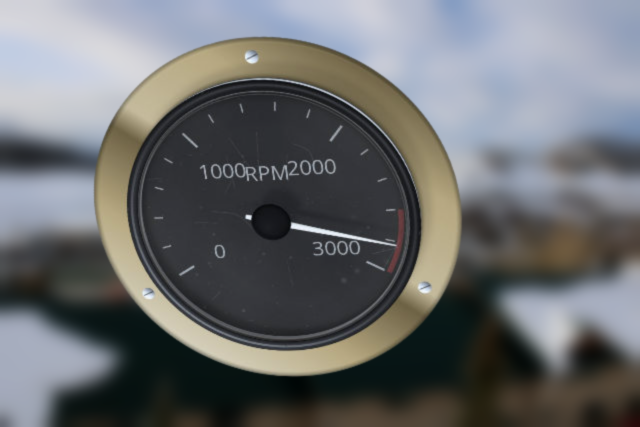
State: 2800 rpm
